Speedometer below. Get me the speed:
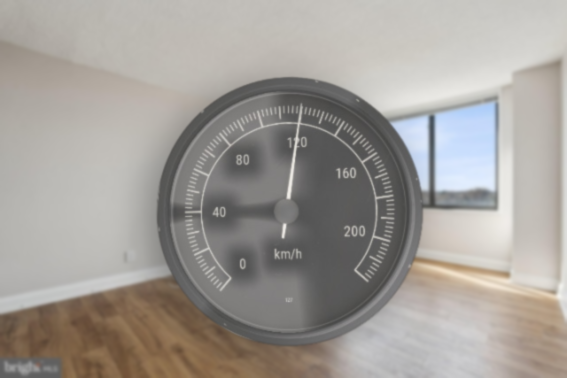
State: 120 km/h
